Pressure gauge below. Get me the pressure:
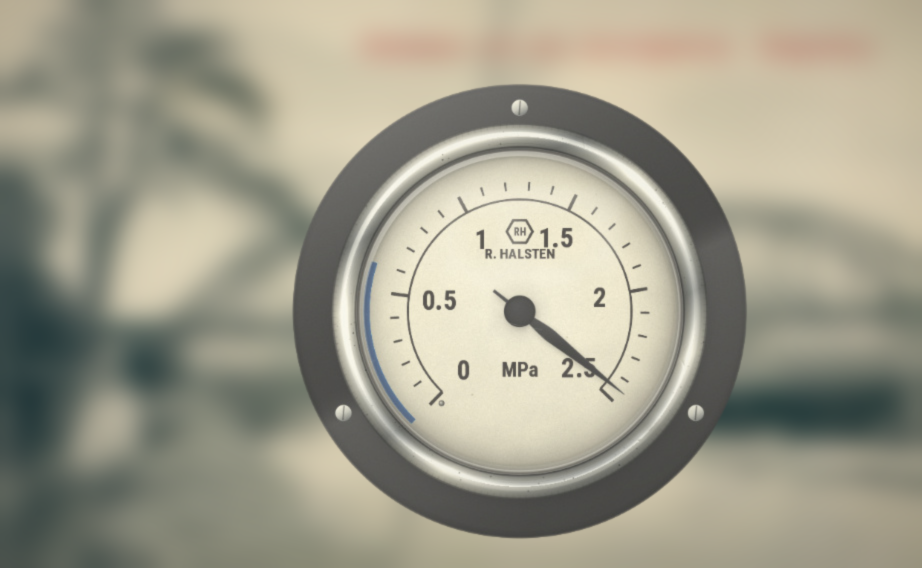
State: 2.45 MPa
